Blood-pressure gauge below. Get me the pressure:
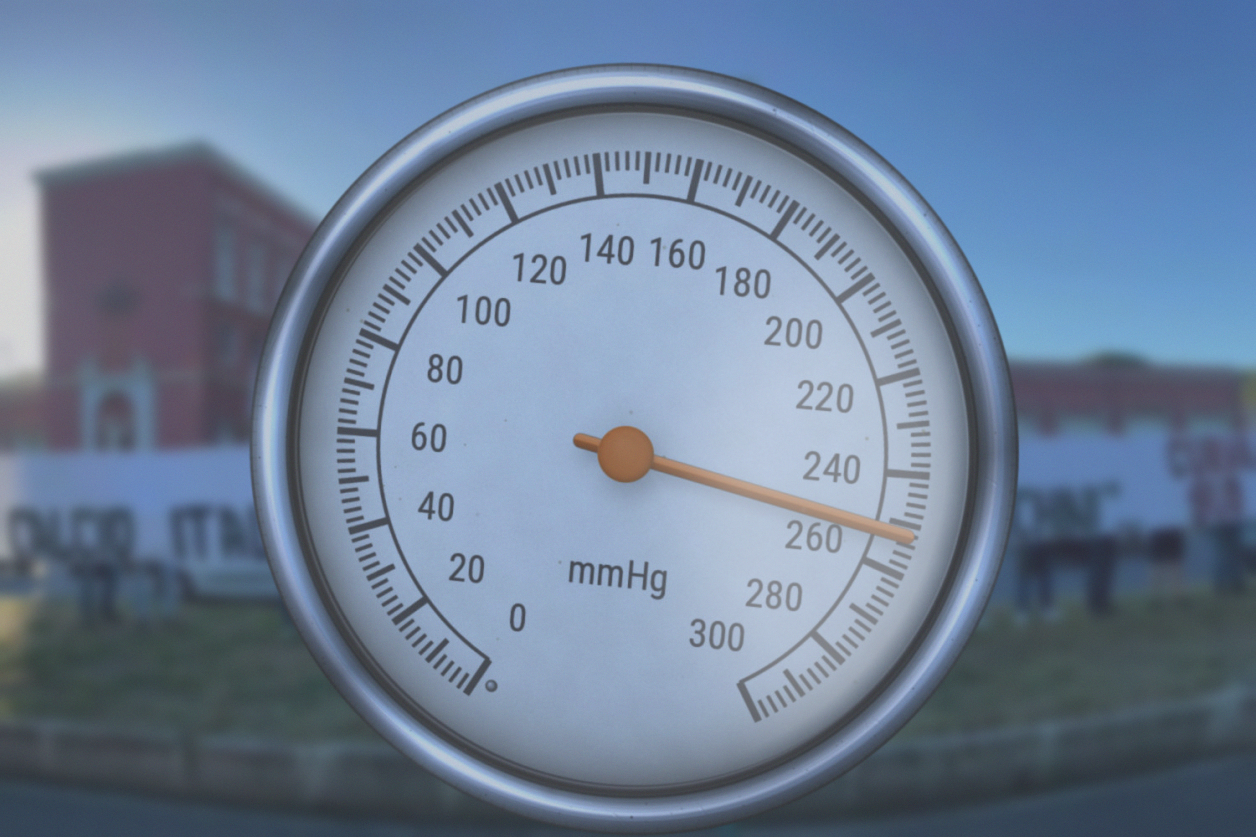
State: 252 mmHg
